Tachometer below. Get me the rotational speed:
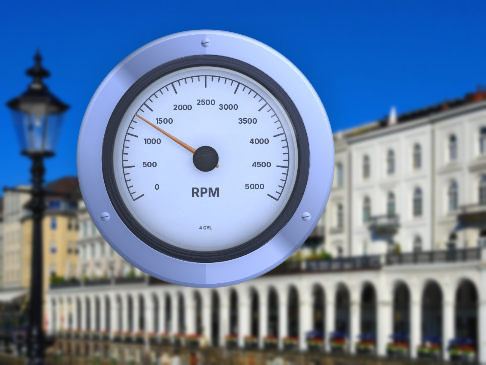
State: 1300 rpm
